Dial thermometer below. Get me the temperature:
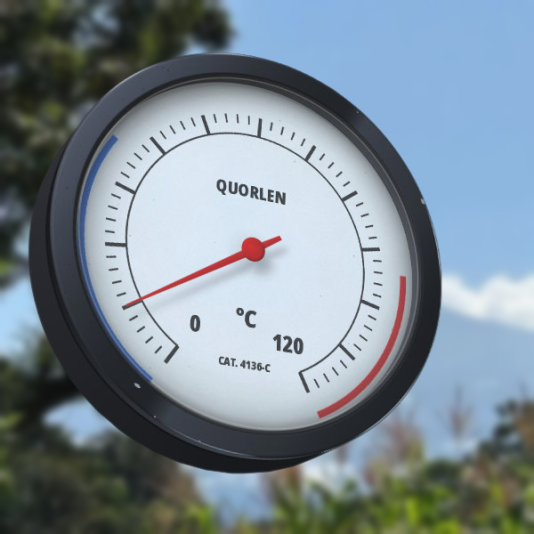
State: 10 °C
